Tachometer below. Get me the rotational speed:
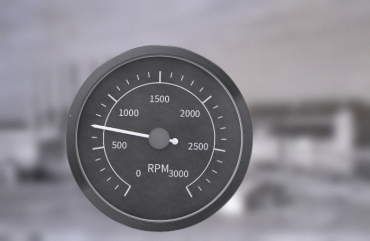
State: 700 rpm
